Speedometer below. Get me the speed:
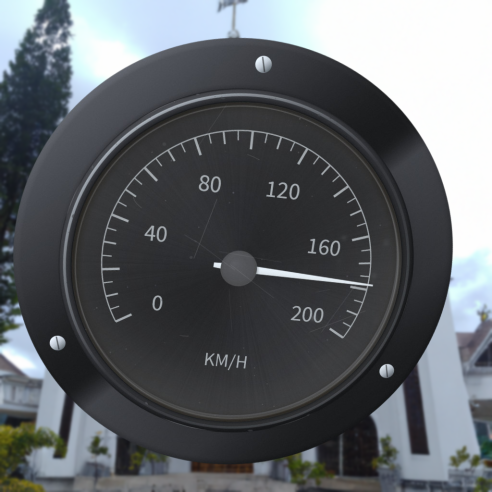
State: 177.5 km/h
